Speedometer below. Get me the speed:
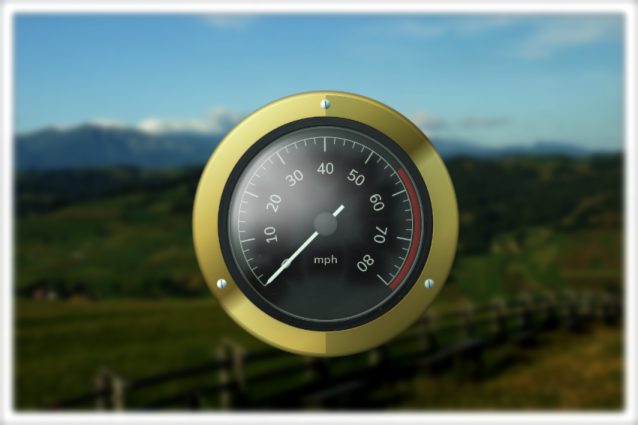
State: 0 mph
